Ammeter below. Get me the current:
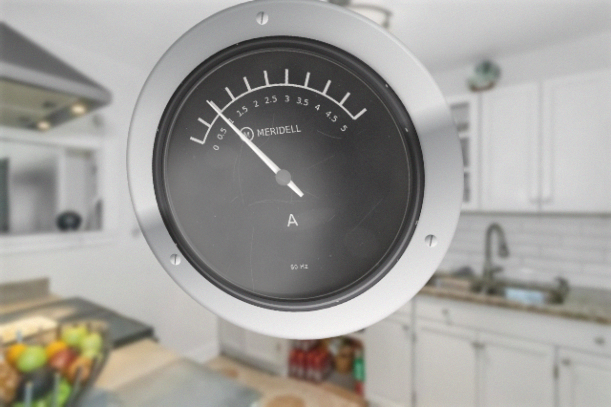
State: 1 A
